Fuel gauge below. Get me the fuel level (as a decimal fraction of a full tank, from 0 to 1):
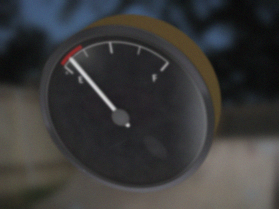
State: 0.125
